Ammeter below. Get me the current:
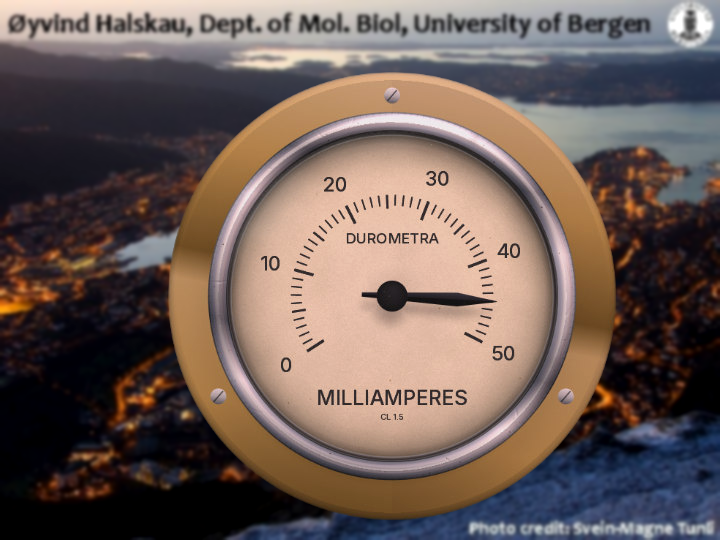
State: 45 mA
